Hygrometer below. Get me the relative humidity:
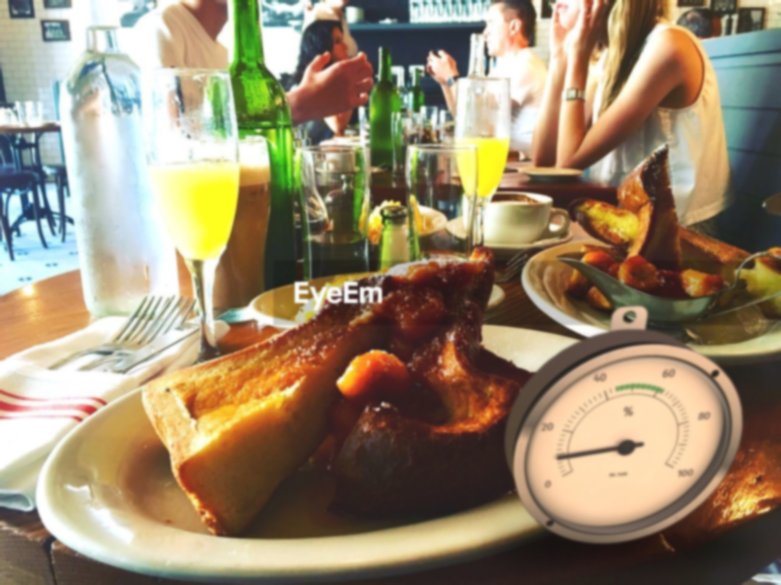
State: 10 %
